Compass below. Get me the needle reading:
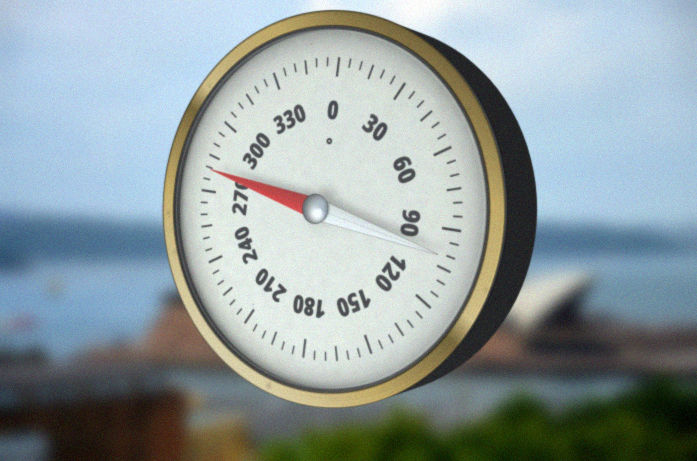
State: 280 °
